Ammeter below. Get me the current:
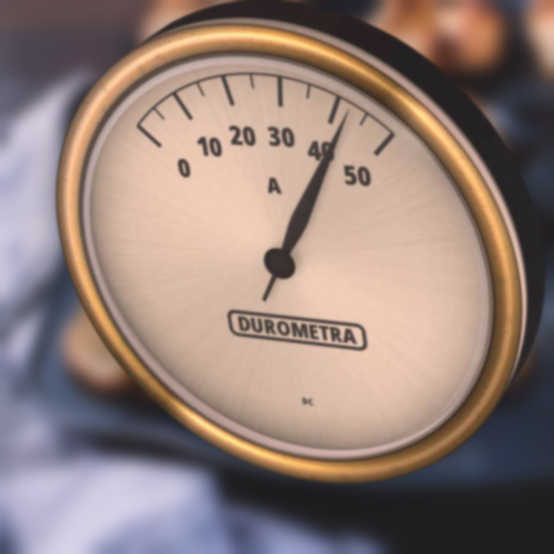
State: 42.5 A
